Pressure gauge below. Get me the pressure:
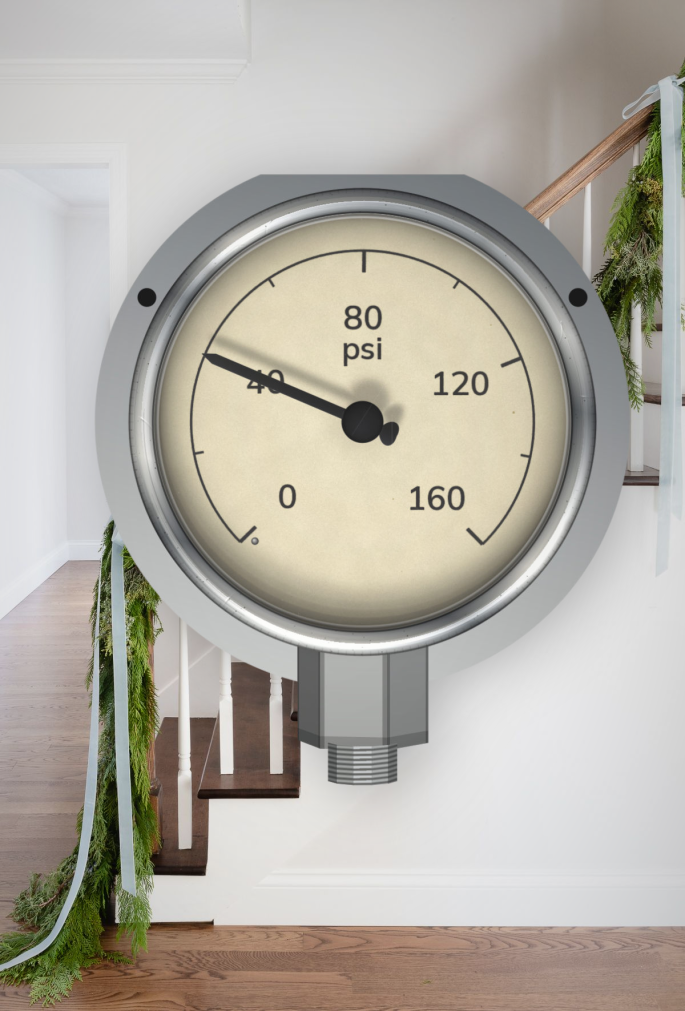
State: 40 psi
